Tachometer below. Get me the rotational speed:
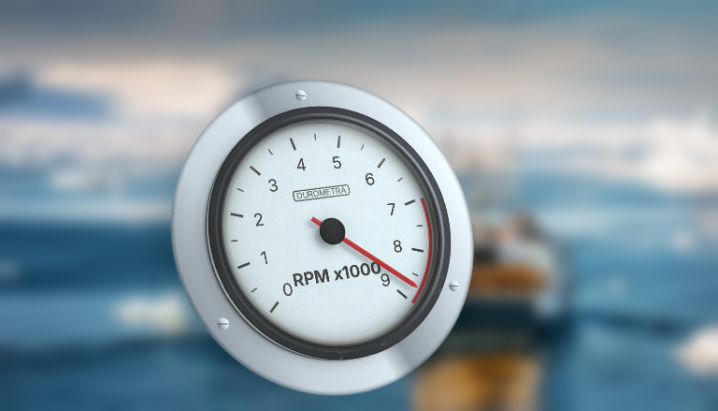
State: 8750 rpm
